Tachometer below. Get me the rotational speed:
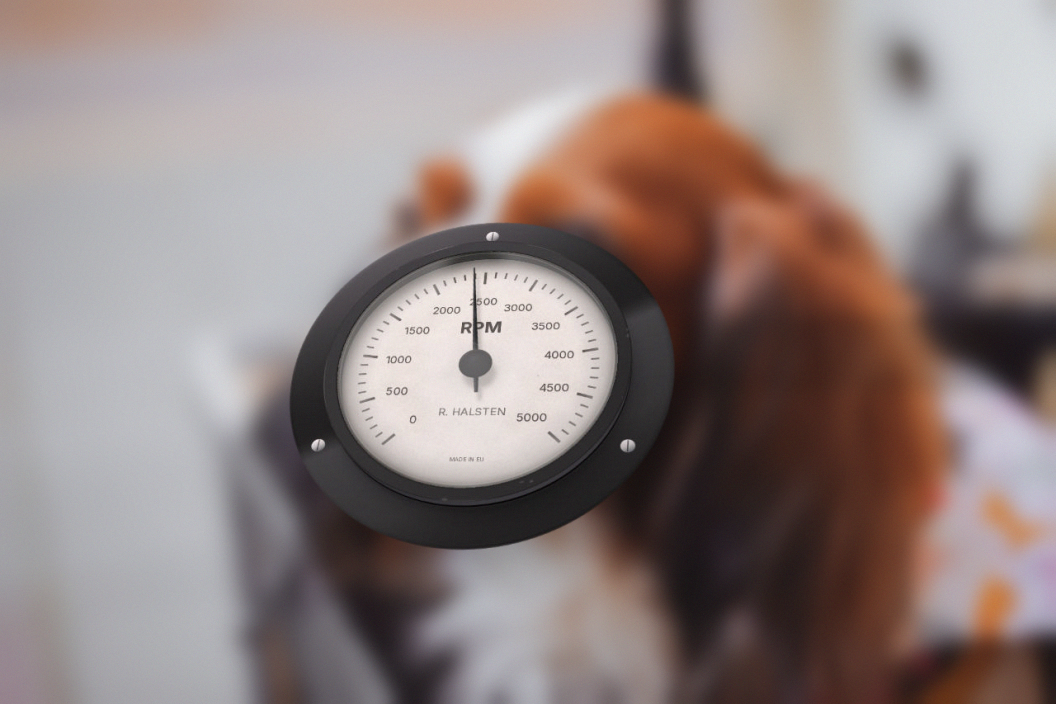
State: 2400 rpm
